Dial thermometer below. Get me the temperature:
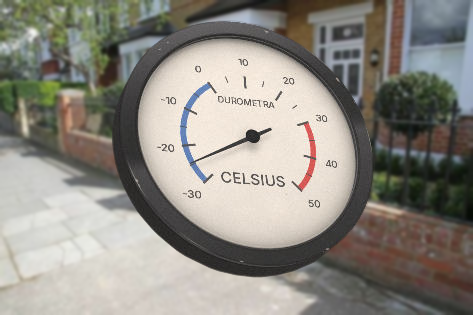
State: -25 °C
